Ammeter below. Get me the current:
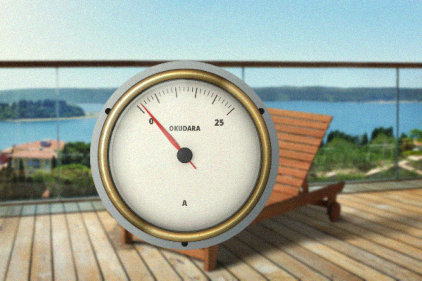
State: 1 A
